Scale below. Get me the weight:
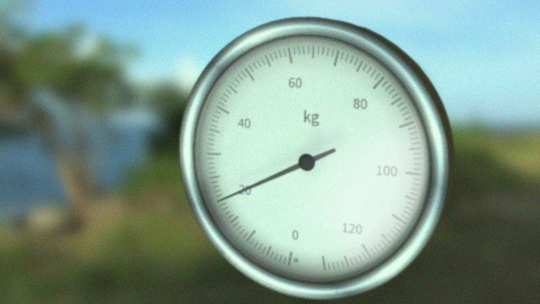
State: 20 kg
